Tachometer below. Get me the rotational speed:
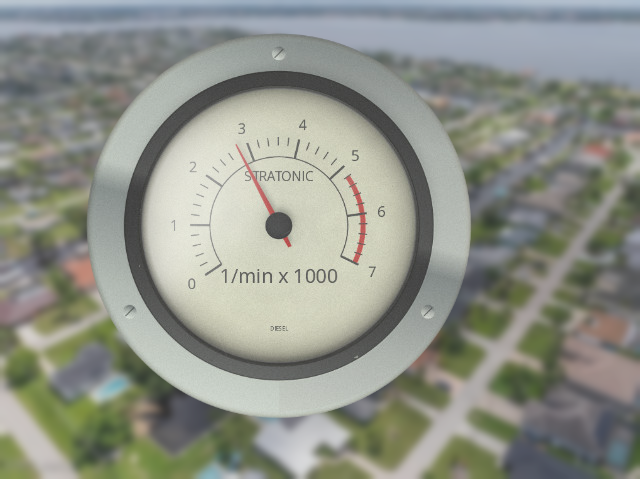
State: 2800 rpm
